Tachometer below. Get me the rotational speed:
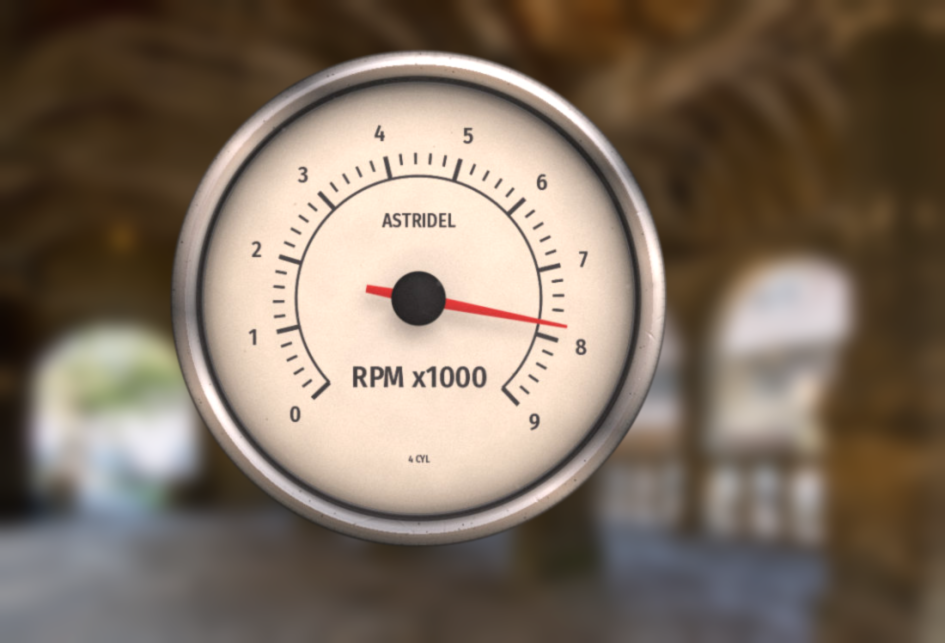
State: 7800 rpm
